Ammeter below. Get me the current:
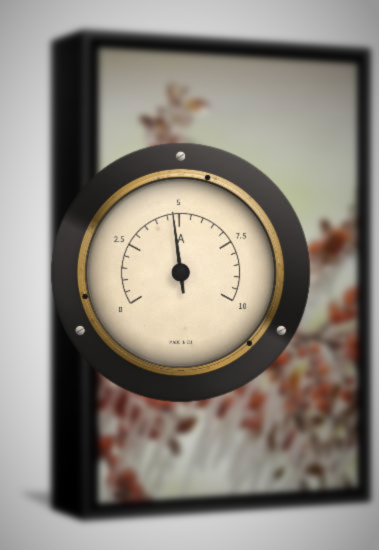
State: 4.75 A
